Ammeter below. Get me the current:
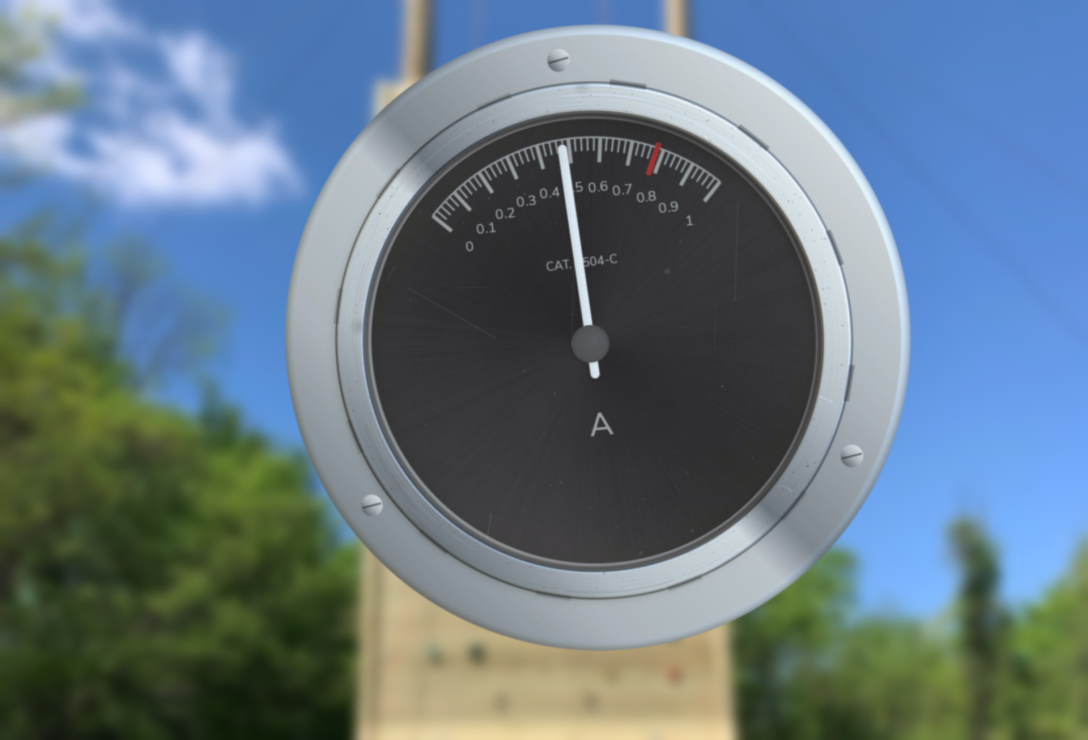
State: 0.48 A
